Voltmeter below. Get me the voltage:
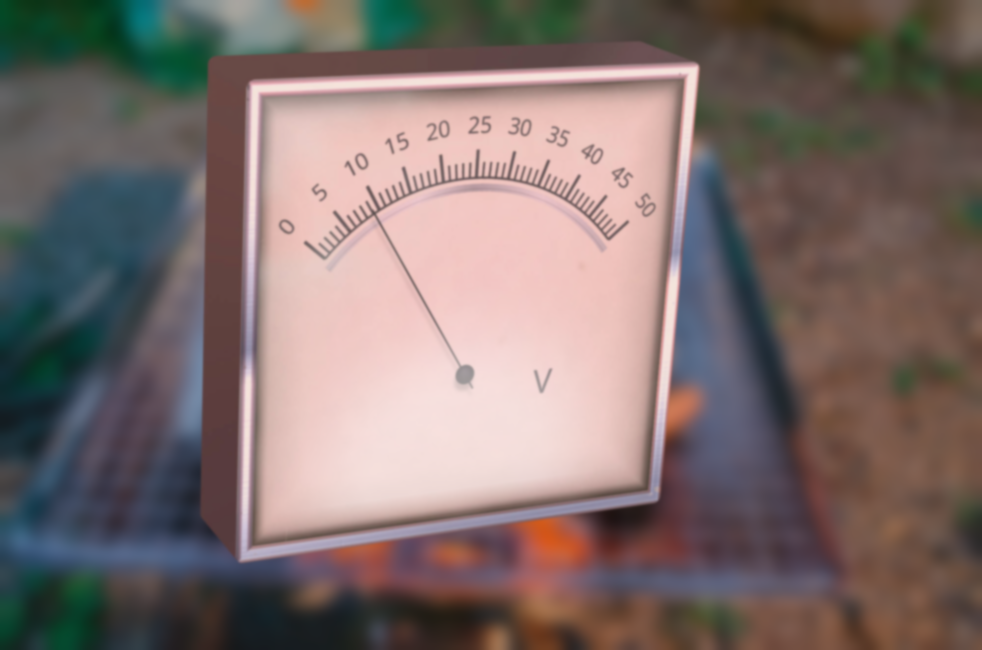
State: 9 V
